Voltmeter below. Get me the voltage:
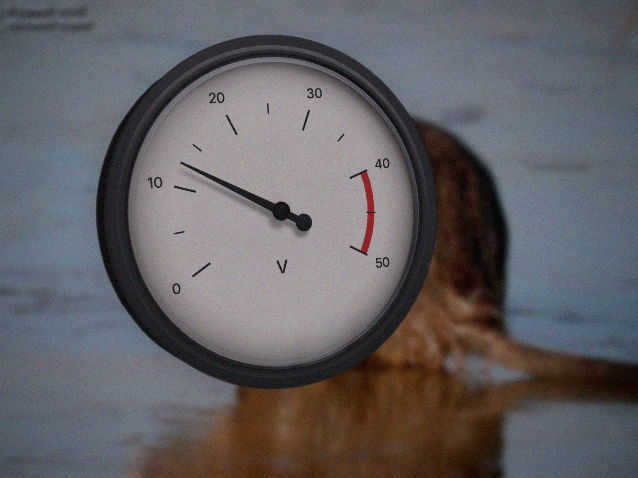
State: 12.5 V
